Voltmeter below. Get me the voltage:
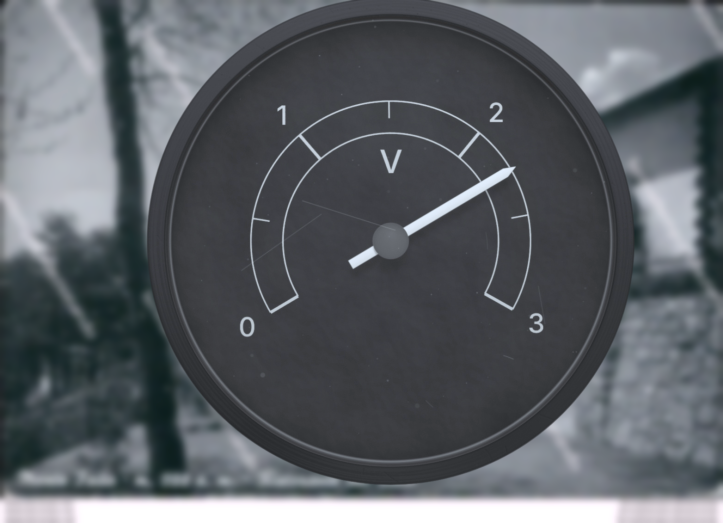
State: 2.25 V
